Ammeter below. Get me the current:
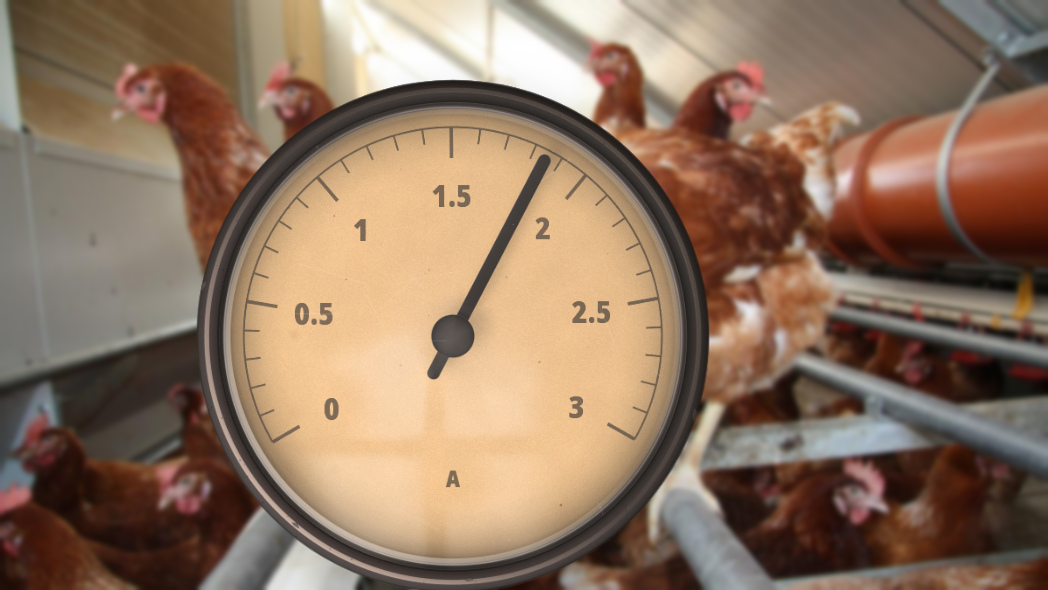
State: 1.85 A
